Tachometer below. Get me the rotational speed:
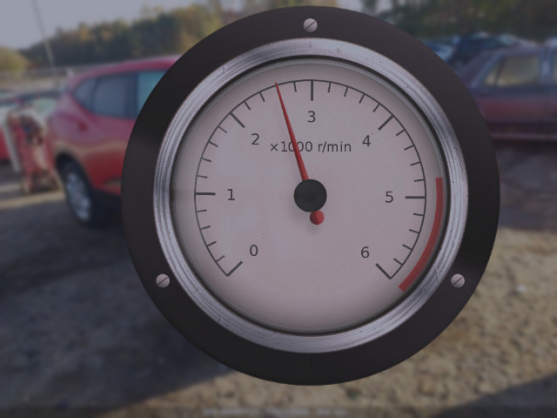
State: 2600 rpm
